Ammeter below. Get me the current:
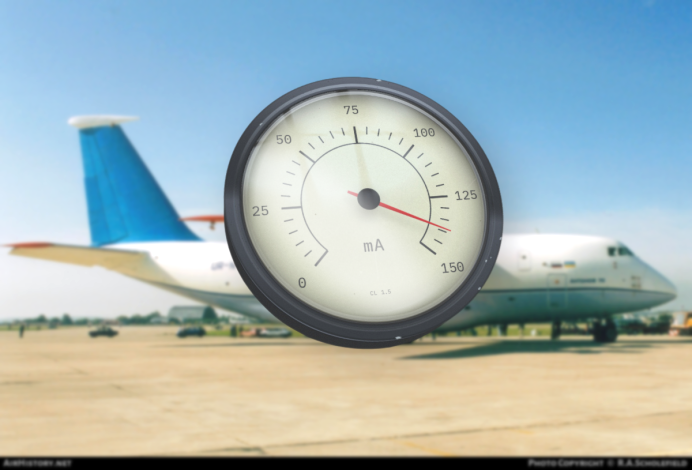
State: 140 mA
